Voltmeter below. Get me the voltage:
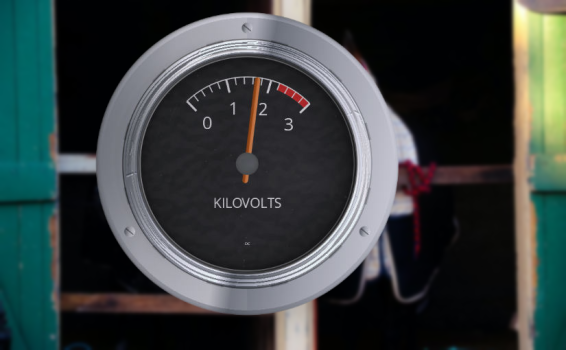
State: 1.7 kV
